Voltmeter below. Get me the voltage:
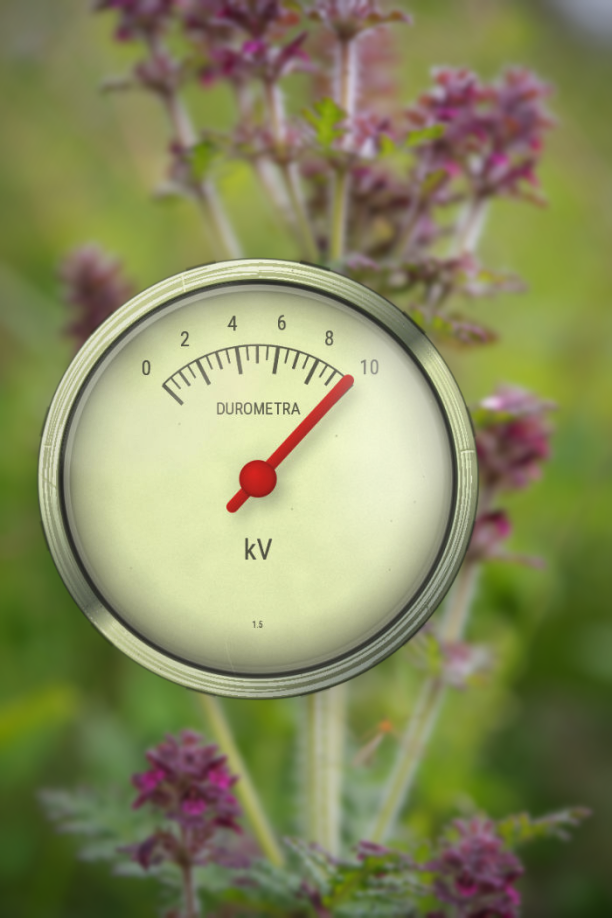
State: 9.75 kV
